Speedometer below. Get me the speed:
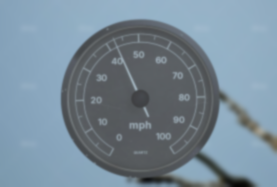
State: 42.5 mph
